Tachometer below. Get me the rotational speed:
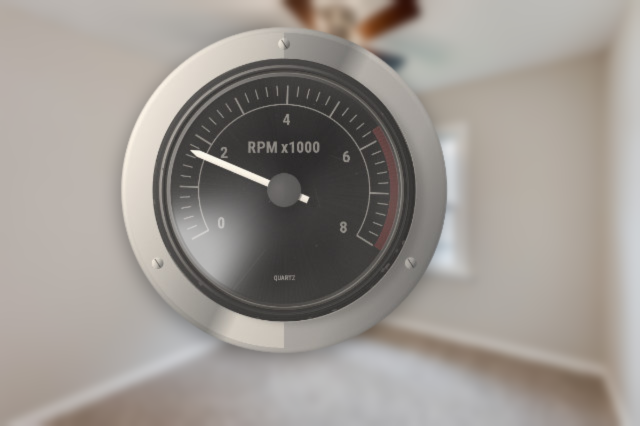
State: 1700 rpm
